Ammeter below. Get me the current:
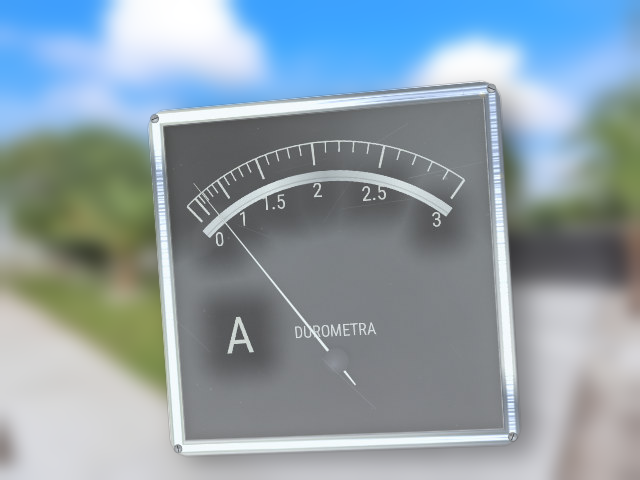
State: 0.7 A
